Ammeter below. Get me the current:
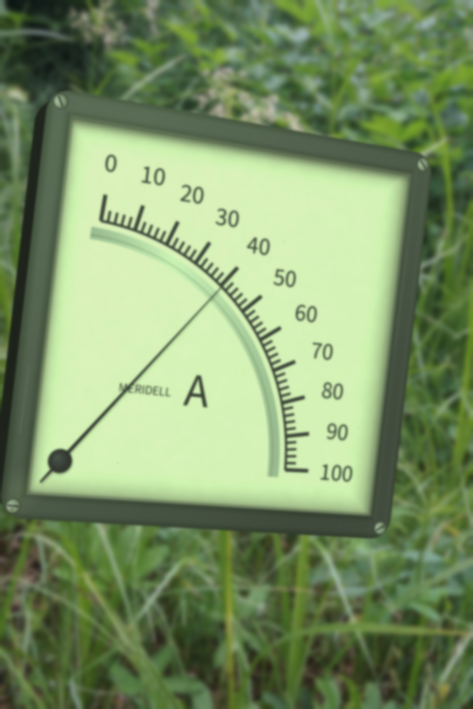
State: 40 A
